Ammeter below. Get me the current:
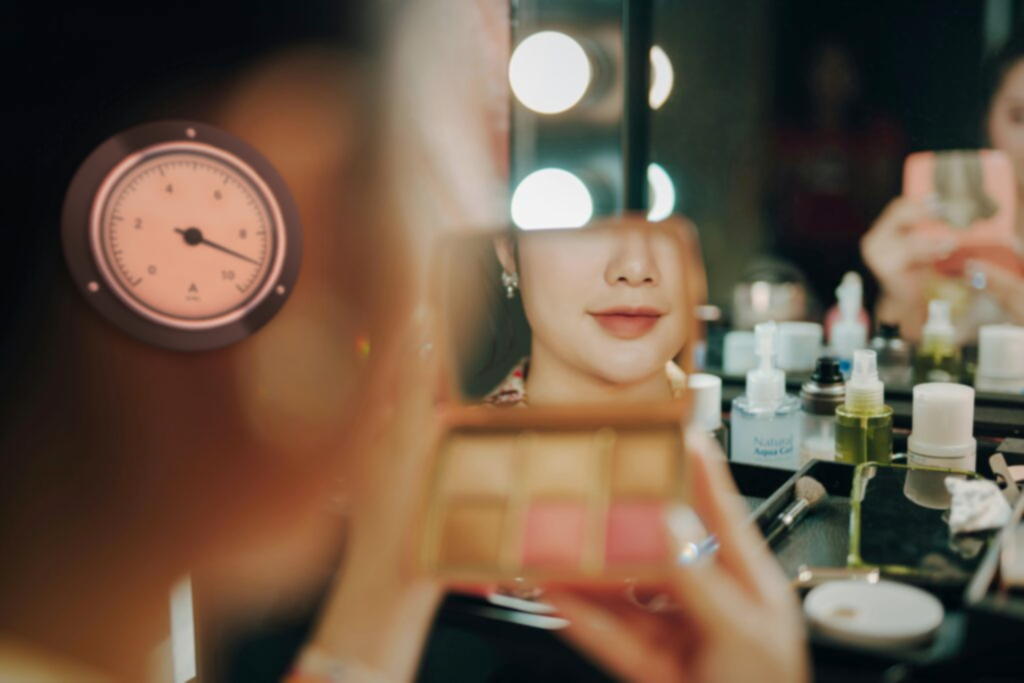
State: 9 A
